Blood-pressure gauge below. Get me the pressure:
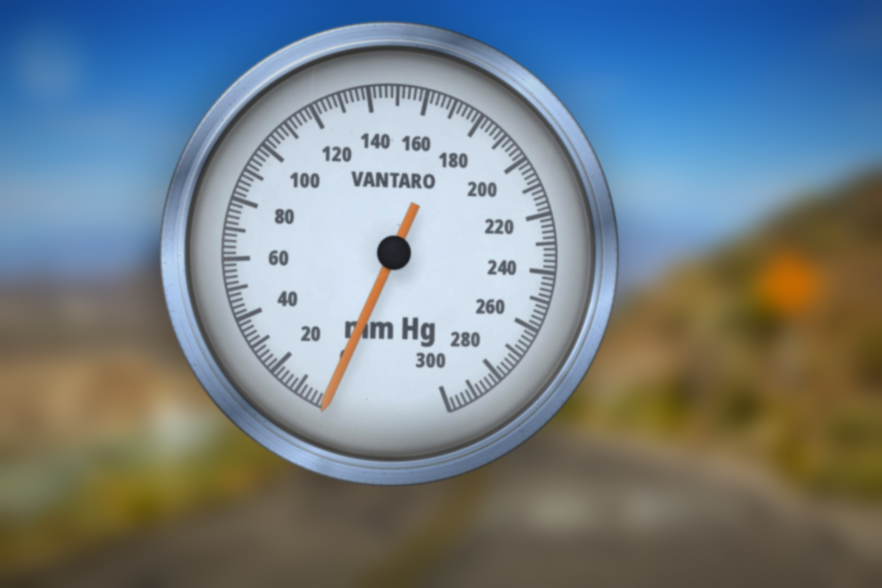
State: 0 mmHg
